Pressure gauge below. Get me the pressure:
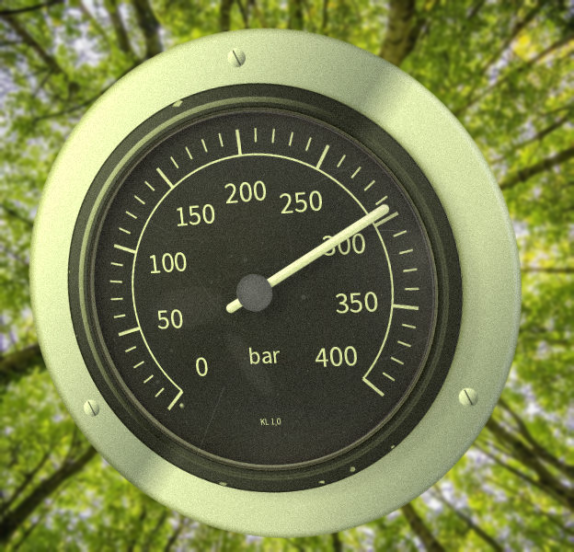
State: 295 bar
